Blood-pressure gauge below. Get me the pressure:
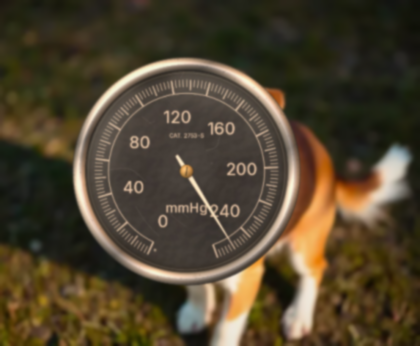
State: 250 mmHg
